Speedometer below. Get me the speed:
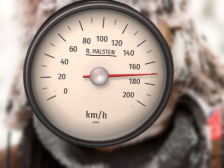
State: 170 km/h
